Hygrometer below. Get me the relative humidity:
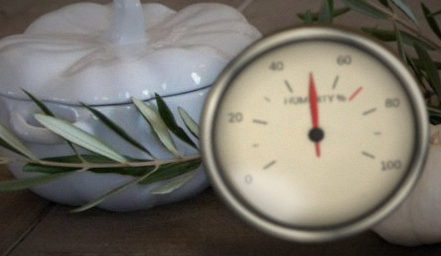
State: 50 %
